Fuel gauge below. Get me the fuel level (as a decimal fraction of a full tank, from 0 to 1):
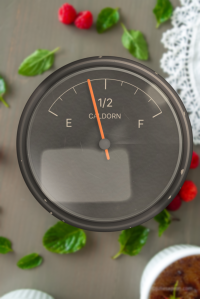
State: 0.375
